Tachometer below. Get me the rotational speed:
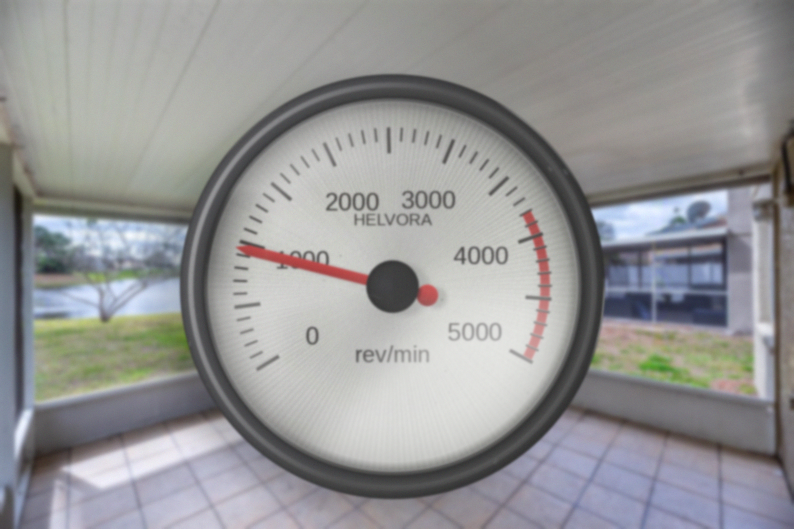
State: 950 rpm
